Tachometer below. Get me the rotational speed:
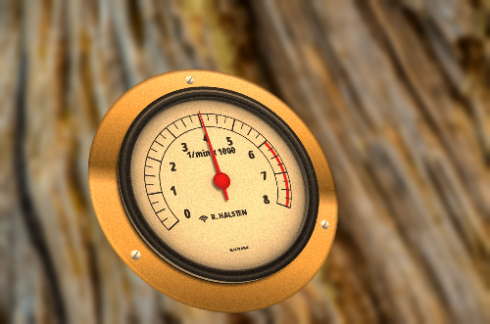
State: 4000 rpm
